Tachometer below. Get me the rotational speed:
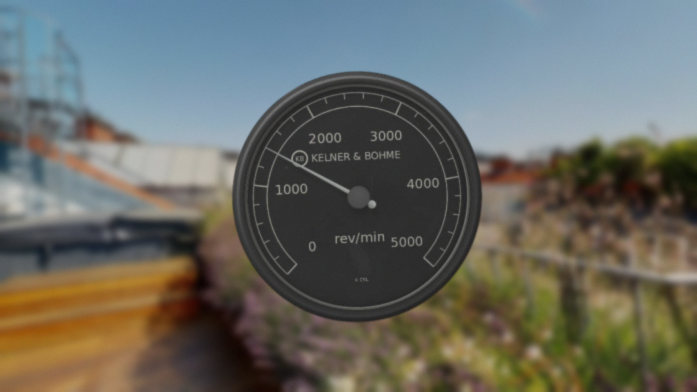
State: 1400 rpm
